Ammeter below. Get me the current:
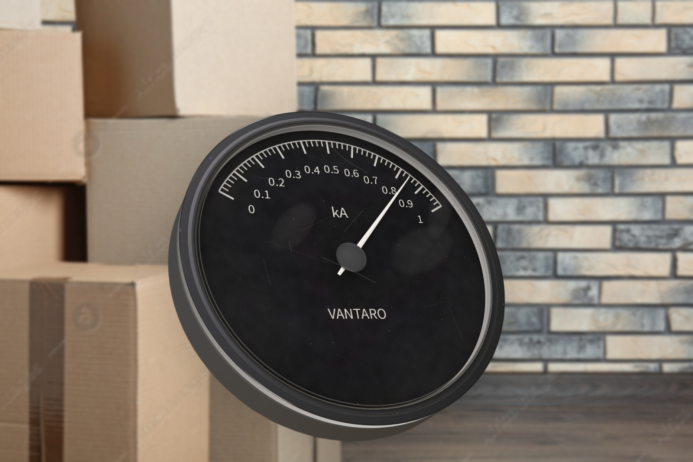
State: 0.84 kA
